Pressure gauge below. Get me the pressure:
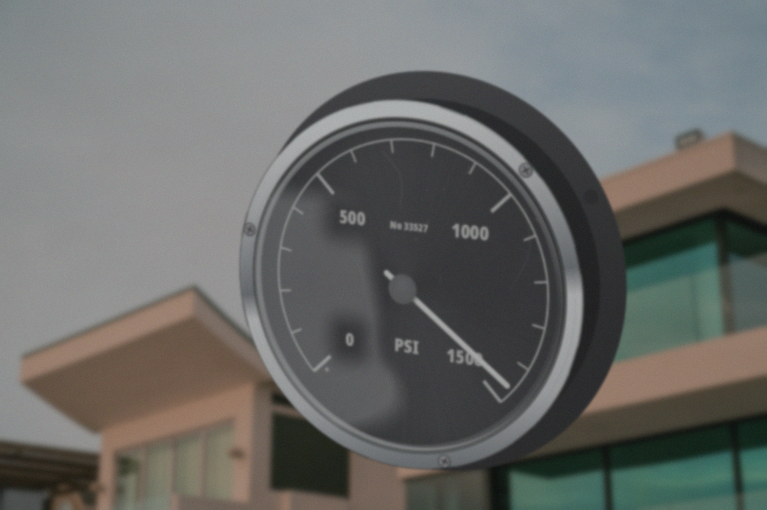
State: 1450 psi
